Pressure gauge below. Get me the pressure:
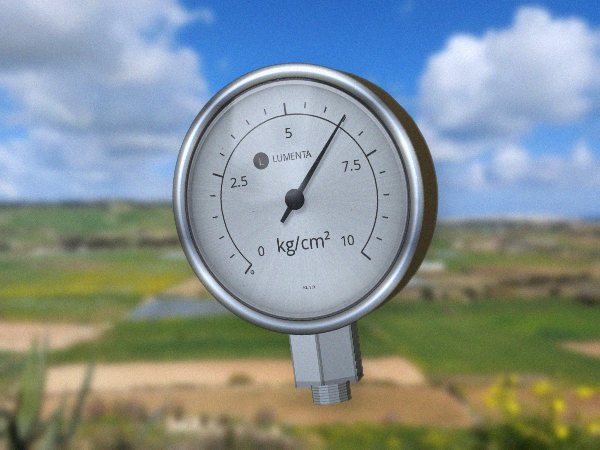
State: 6.5 kg/cm²
